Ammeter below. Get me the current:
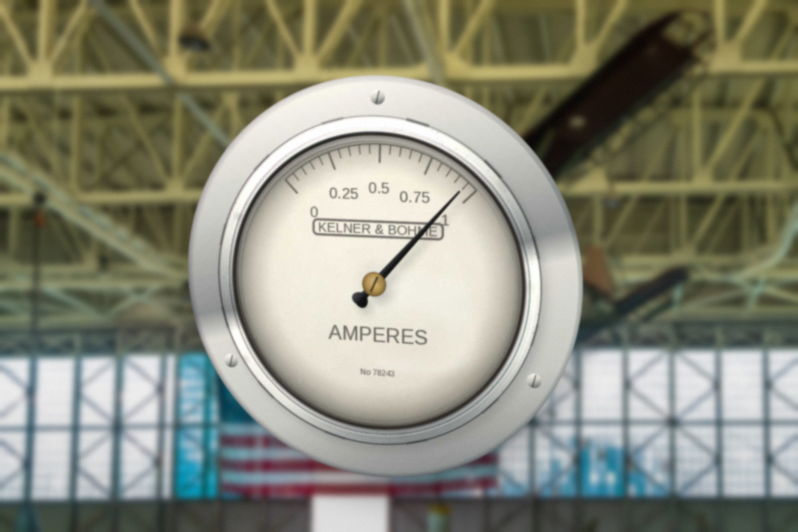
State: 0.95 A
